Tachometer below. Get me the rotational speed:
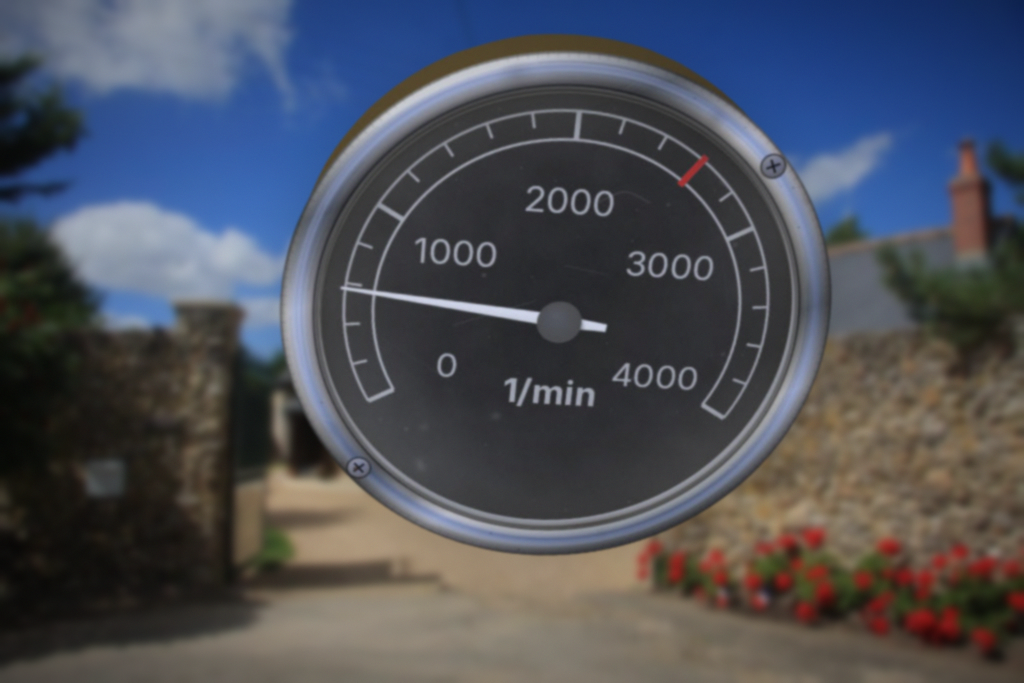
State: 600 rpm
